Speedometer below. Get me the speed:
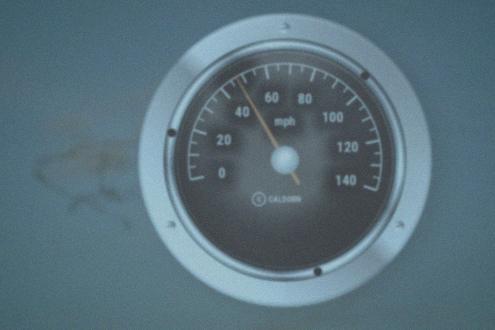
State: 47.5 mph
